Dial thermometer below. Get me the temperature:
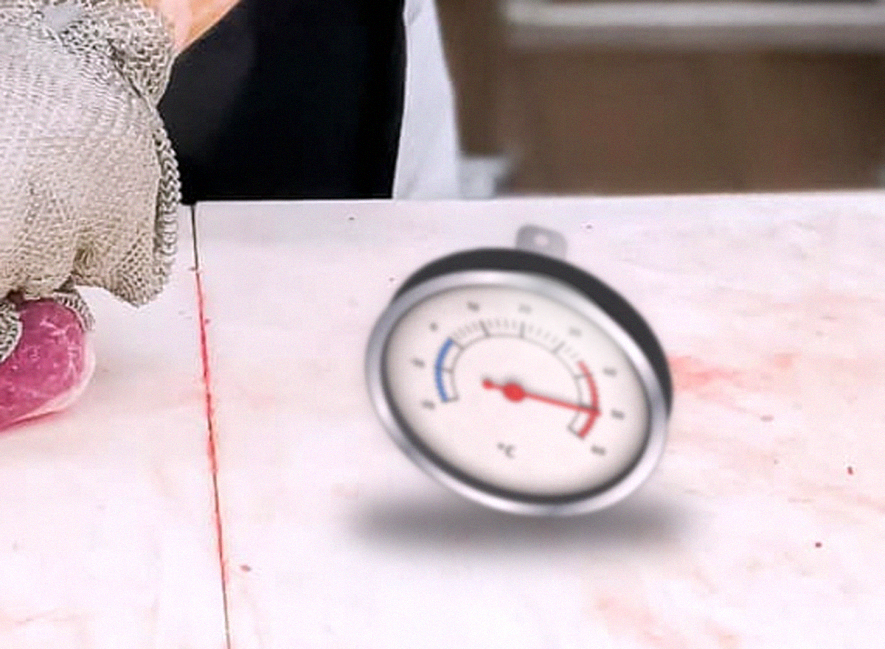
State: 50 °C
